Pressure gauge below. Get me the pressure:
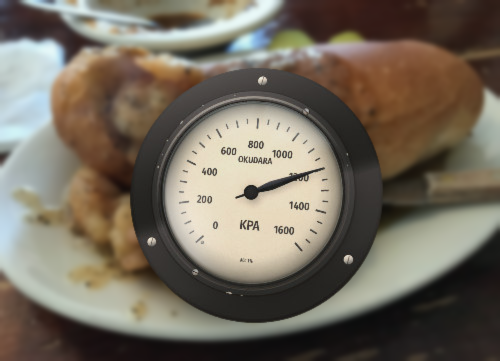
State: 1200 kPa
